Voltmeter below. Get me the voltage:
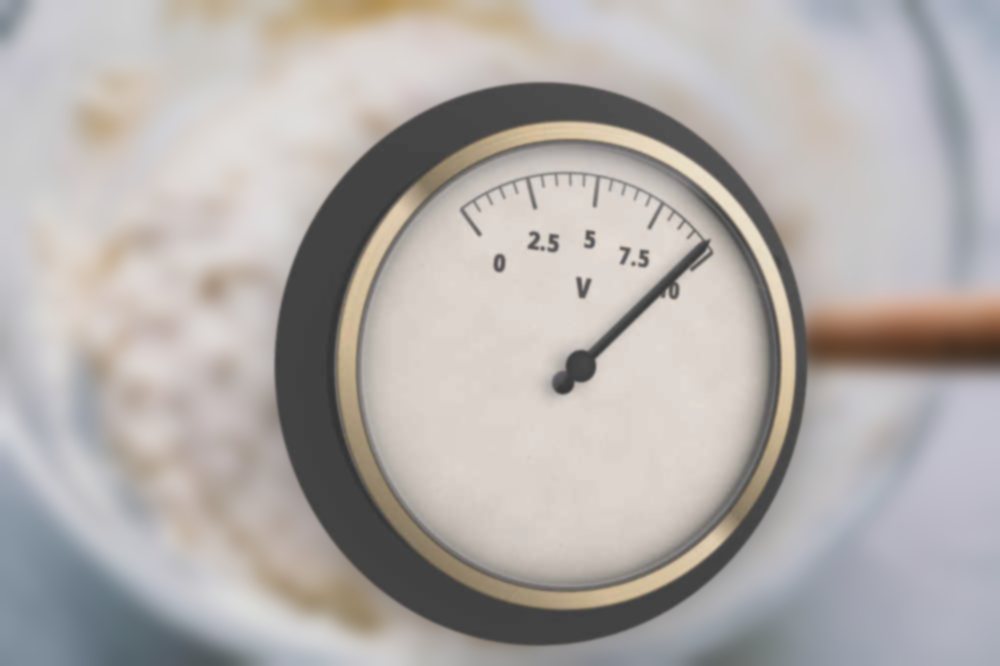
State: 9.5 V
